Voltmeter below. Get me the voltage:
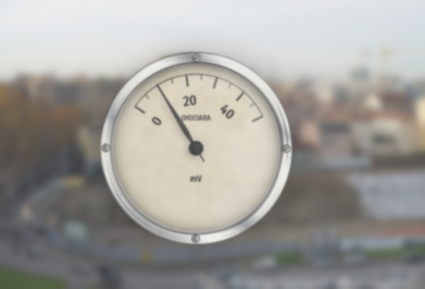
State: 10 mV
